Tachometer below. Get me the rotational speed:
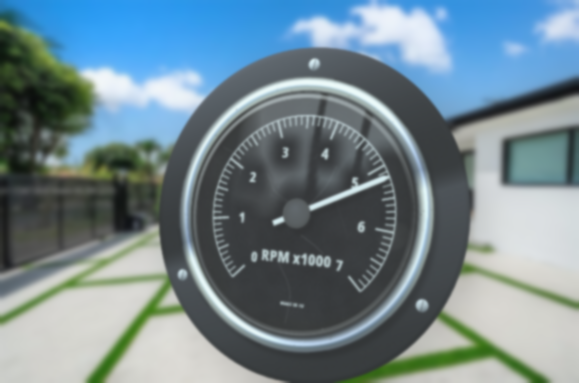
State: 5200 rpm
